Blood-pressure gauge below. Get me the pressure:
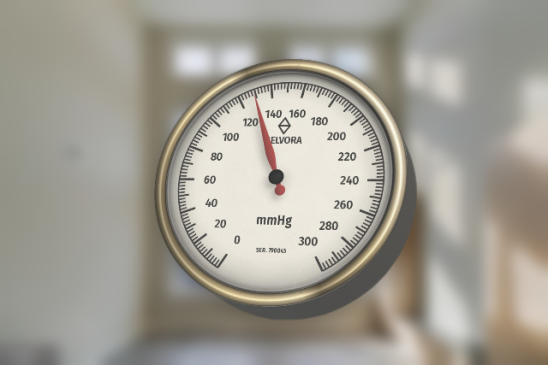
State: 130 mmHg
